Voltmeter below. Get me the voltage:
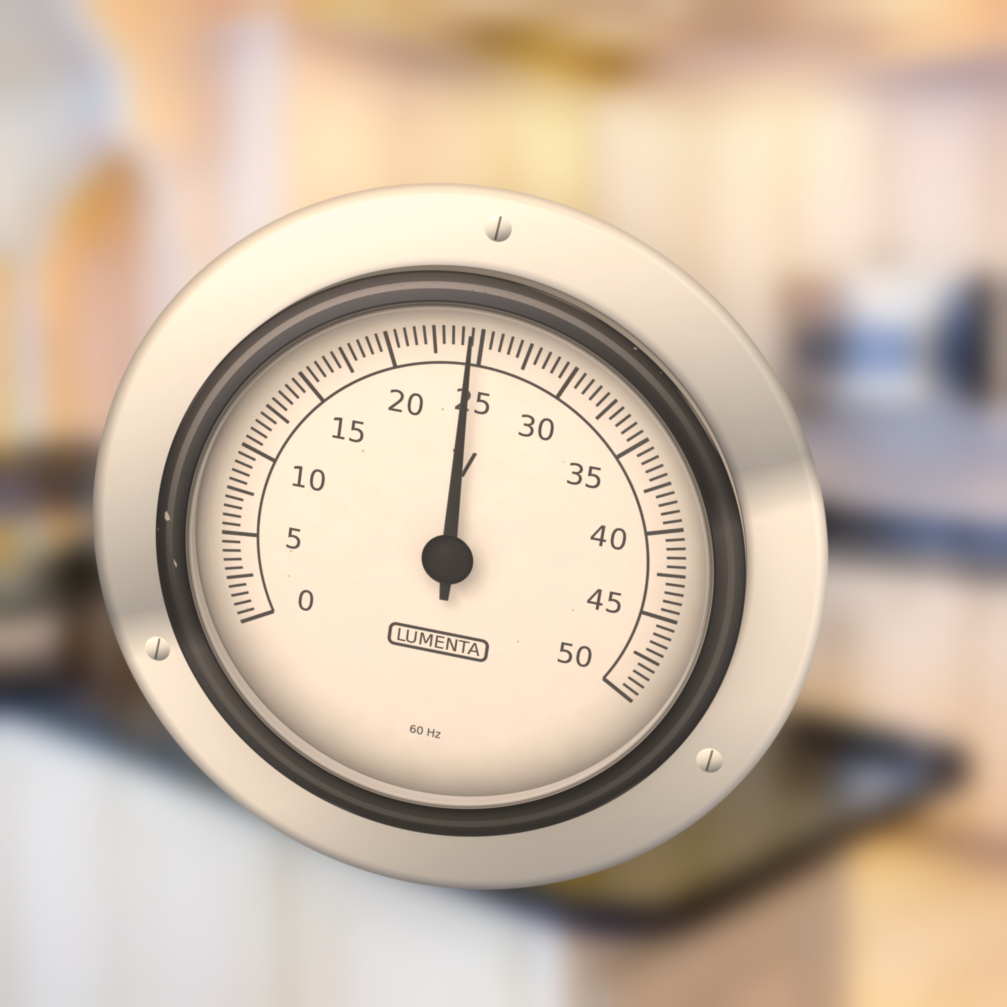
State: 24.5 V
